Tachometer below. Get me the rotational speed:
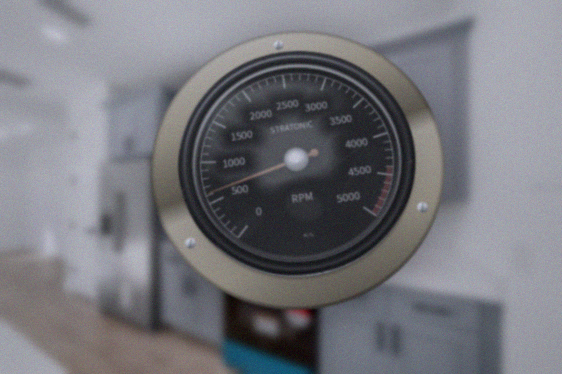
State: 600 rpm
